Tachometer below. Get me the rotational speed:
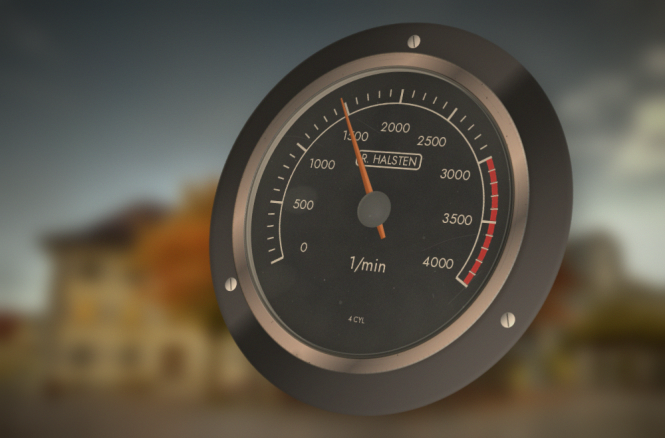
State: 1500 rpm
